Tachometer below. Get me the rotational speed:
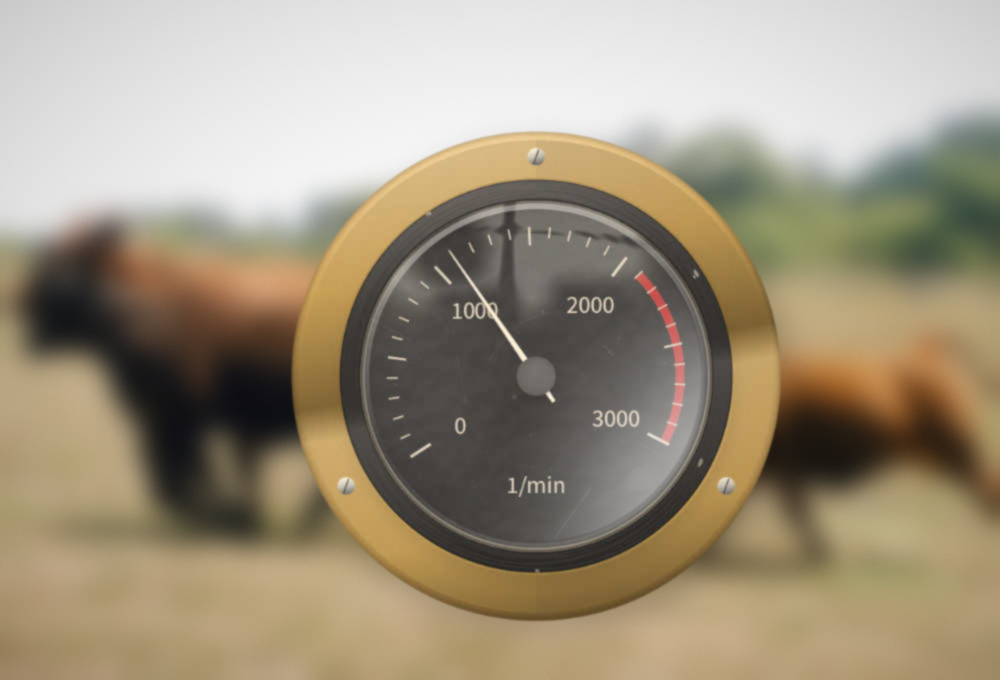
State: 1100 rpm
